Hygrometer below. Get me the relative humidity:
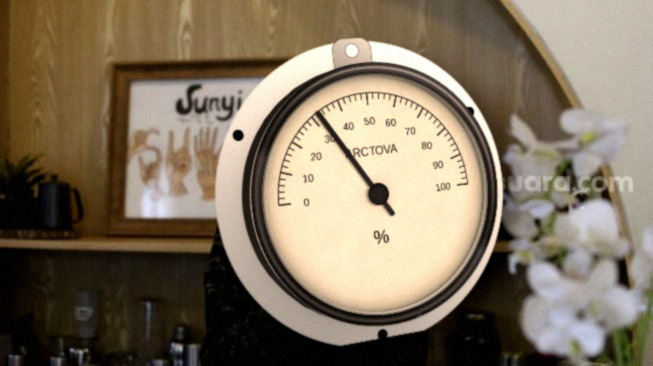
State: 32 %
